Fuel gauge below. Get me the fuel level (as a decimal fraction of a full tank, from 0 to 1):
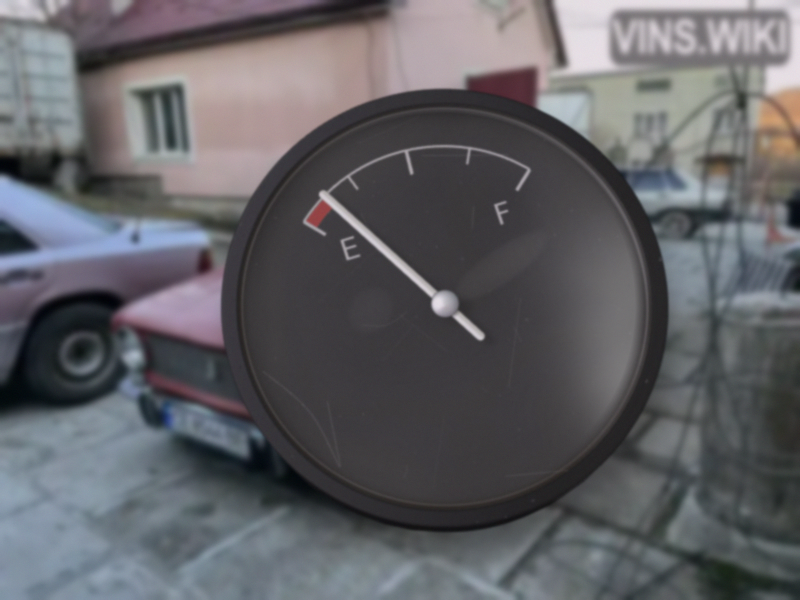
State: 0.125
